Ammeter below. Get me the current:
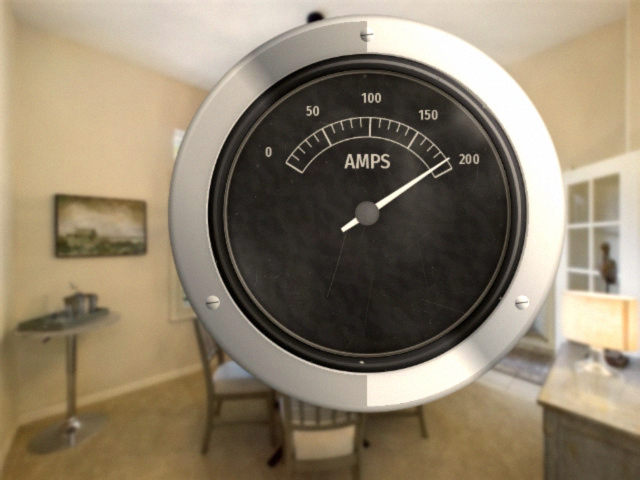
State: 190 A
